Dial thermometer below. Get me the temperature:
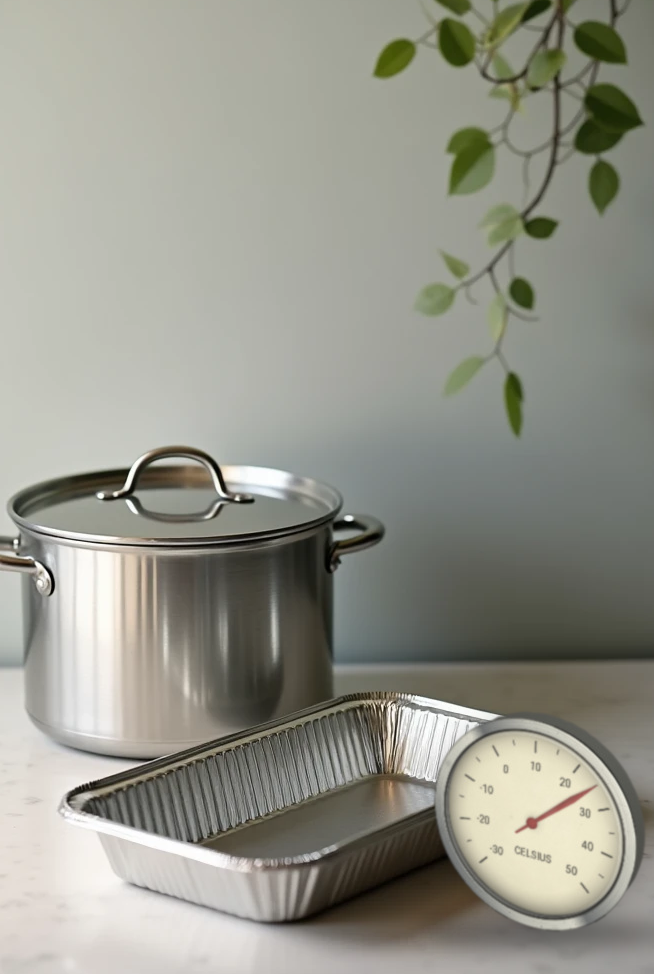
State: 25 °C
